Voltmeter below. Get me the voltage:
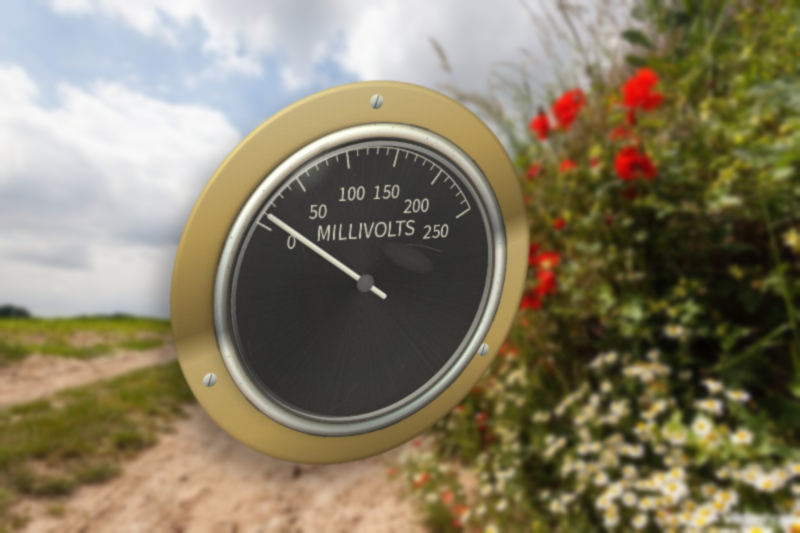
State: 10 mV
